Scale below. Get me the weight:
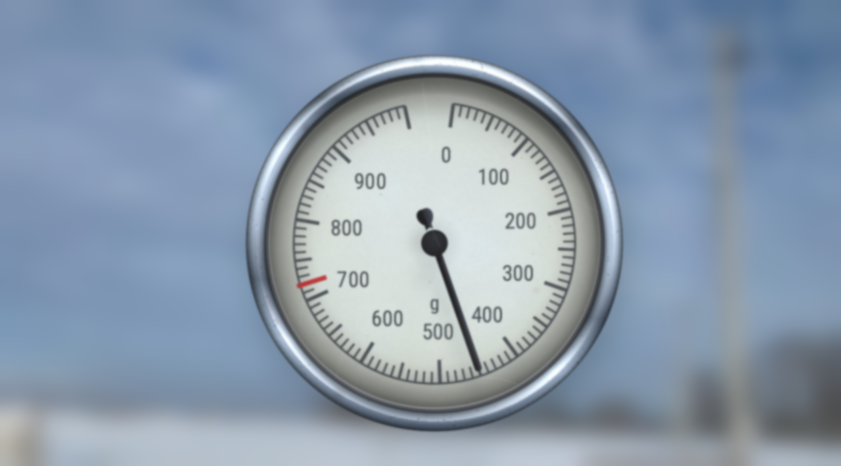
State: 450 g
